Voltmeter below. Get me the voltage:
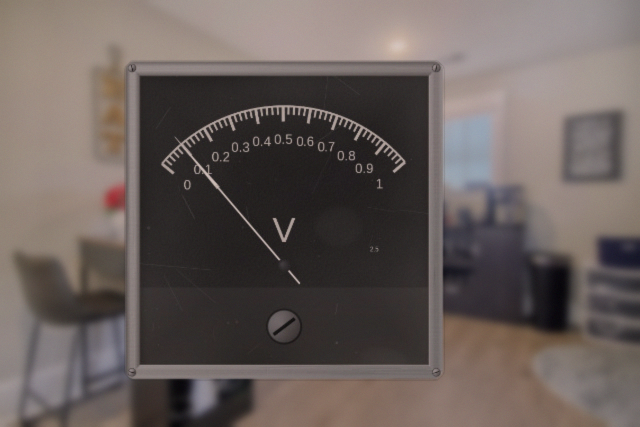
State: 0.1 V
